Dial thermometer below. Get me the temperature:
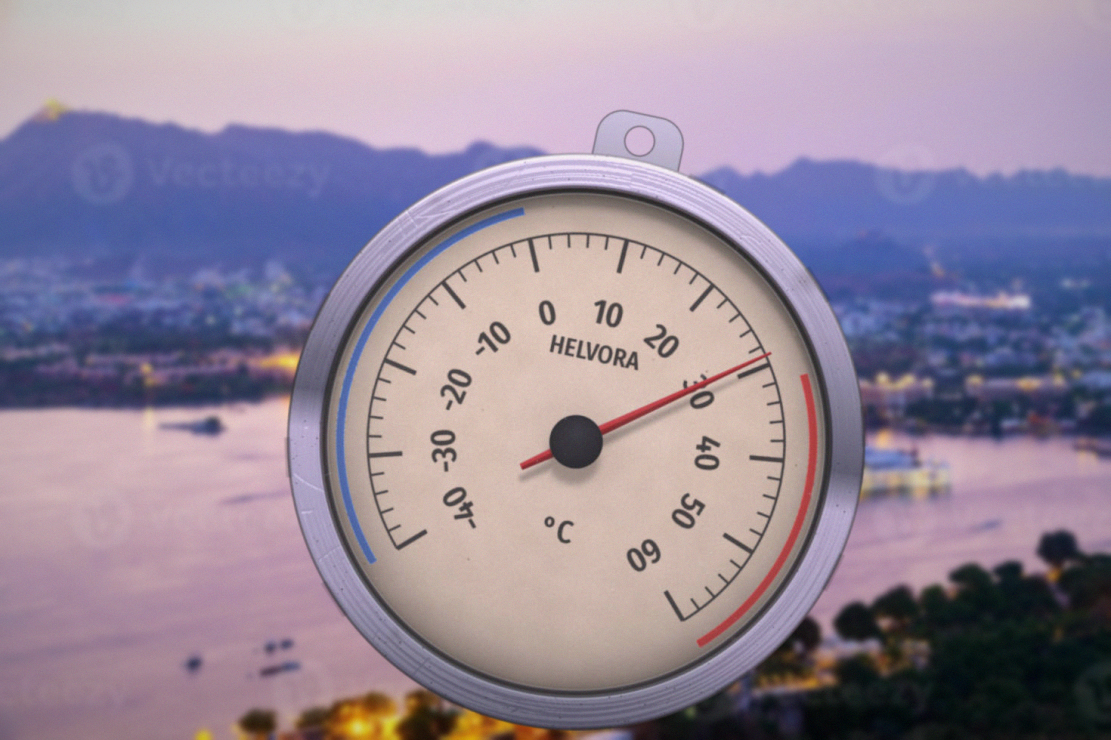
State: 29 °C
